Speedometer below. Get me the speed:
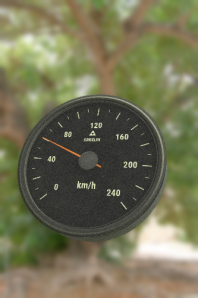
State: 60 km/h
